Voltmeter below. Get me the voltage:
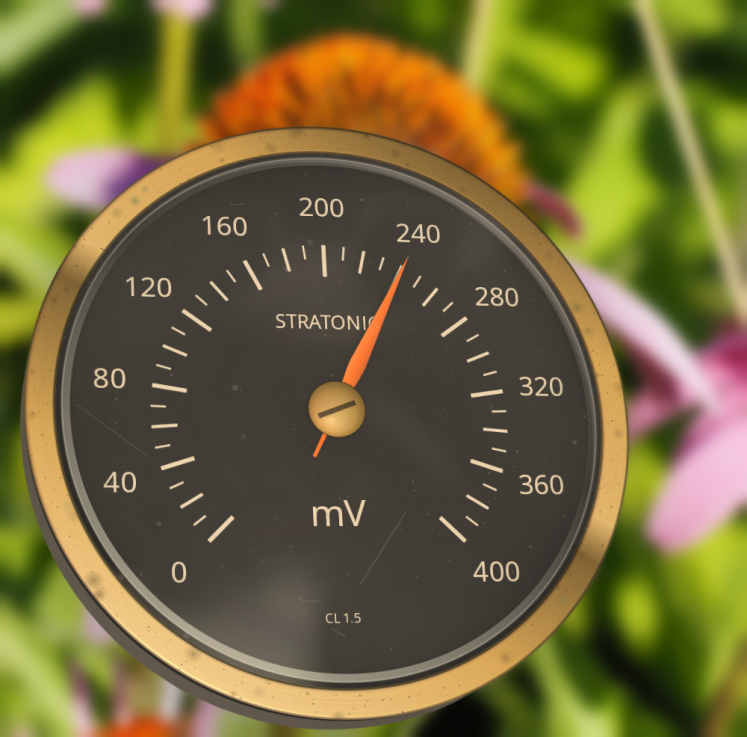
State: 240 mV
